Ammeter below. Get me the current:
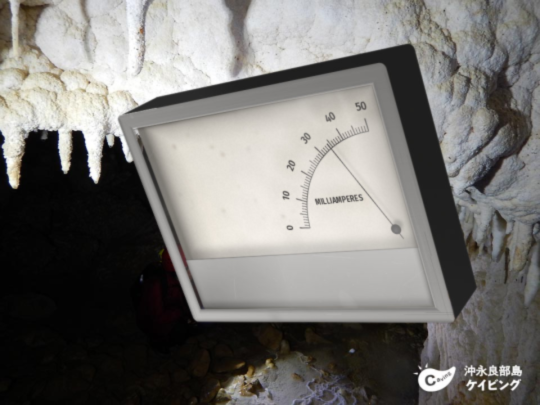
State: 35 mA
